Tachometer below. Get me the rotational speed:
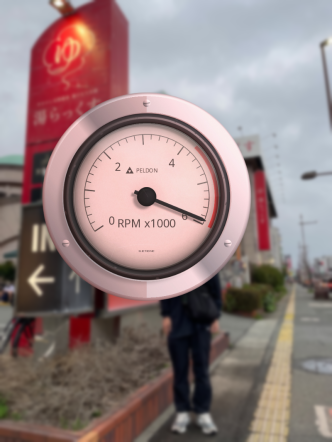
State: 5900 rpm
